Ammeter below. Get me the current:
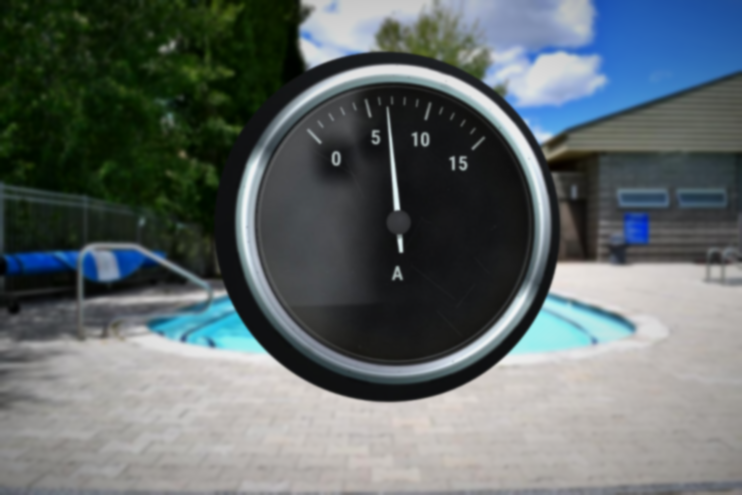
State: 6.5 A
